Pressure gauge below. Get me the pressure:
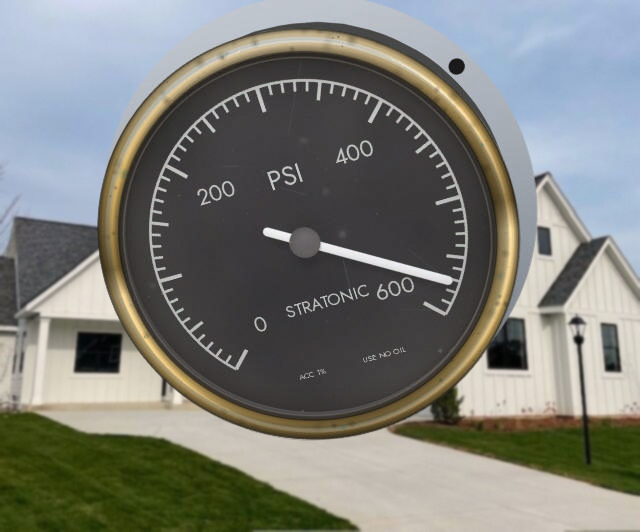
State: 570 psi
